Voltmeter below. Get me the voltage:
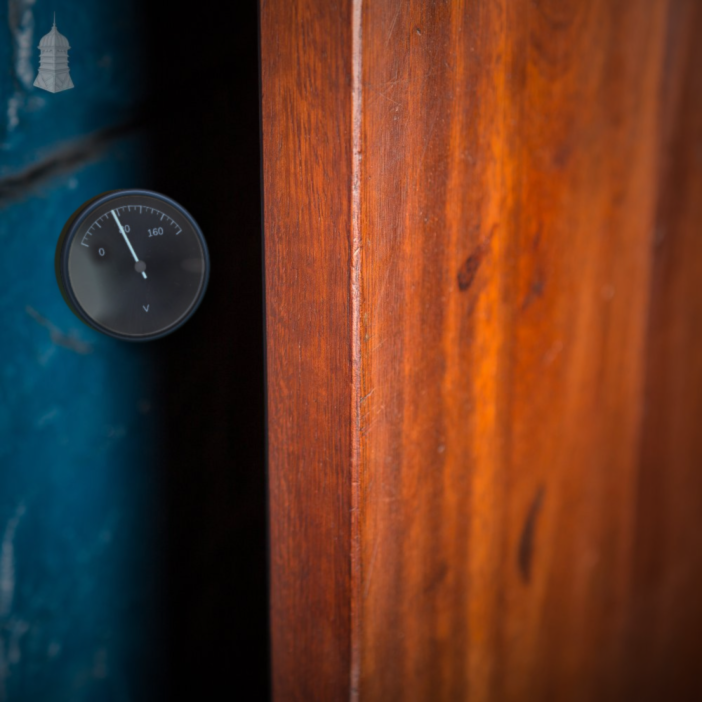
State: 70 V
